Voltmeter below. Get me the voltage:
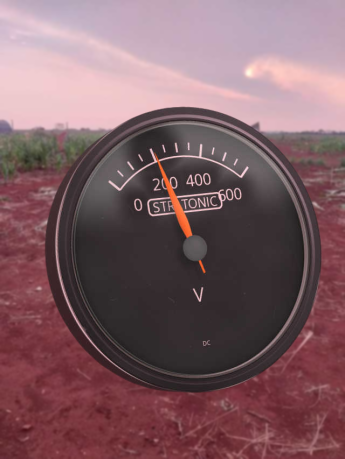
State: 200 V
